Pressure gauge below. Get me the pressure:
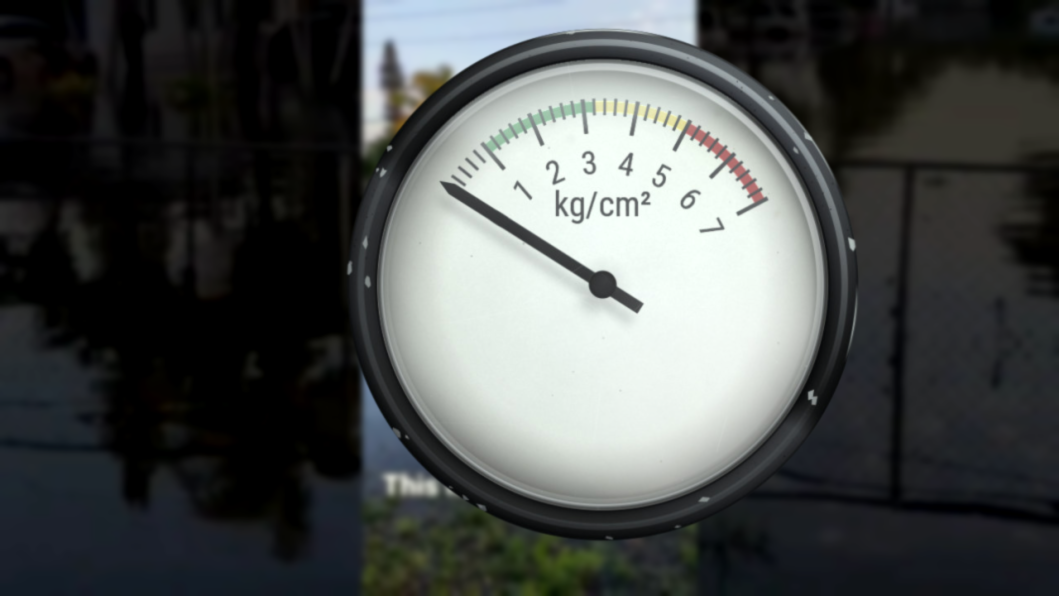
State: 0 kg/cm²
